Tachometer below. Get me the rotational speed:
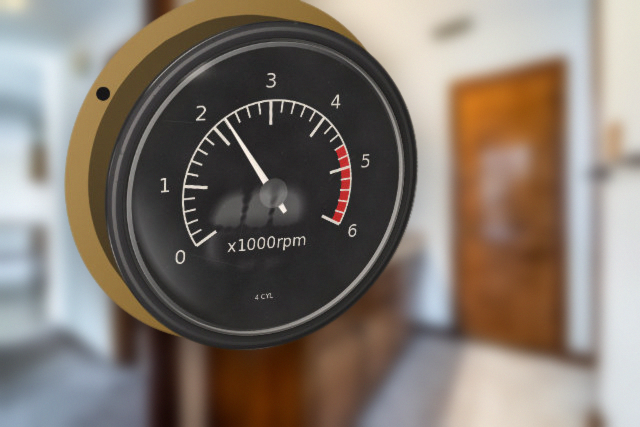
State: 2200 rpm
